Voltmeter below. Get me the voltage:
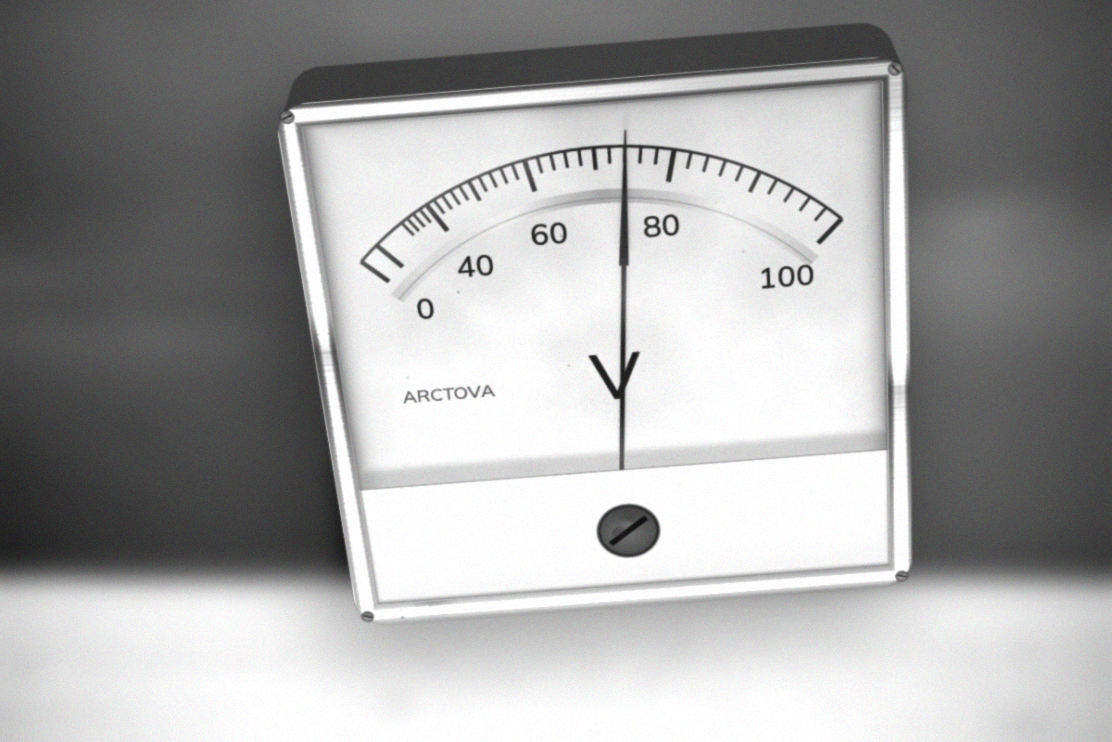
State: 74 V
